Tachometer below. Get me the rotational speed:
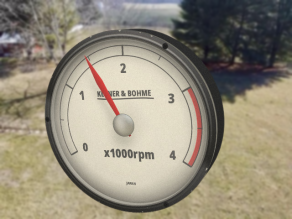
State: 1500 rpm
